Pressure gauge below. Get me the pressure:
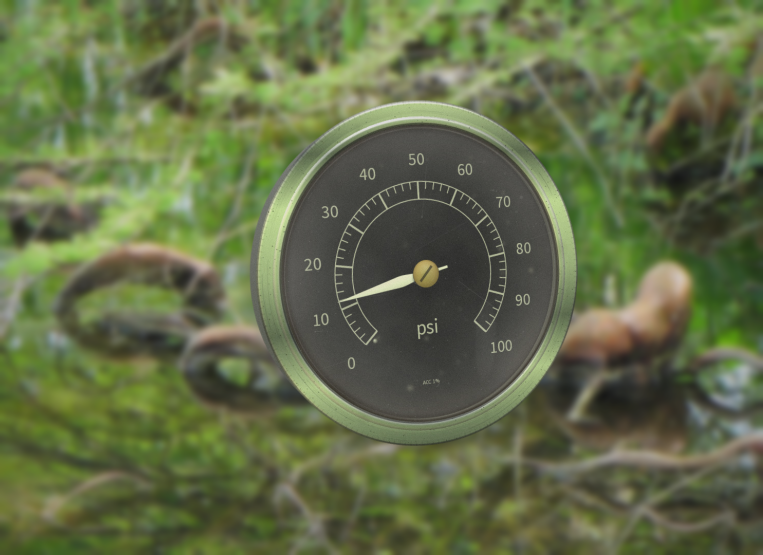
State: 12 psi
